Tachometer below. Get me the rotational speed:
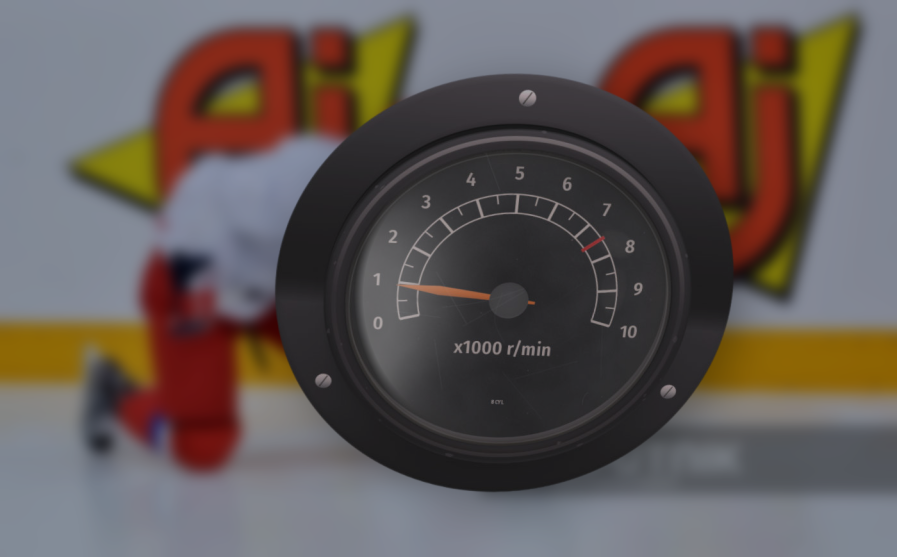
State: 1000 rpm
